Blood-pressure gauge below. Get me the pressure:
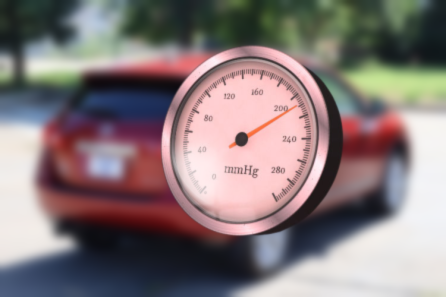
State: 210 mmHg
